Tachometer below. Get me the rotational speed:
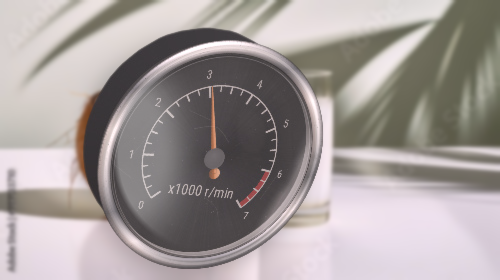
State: 3000 rpm
